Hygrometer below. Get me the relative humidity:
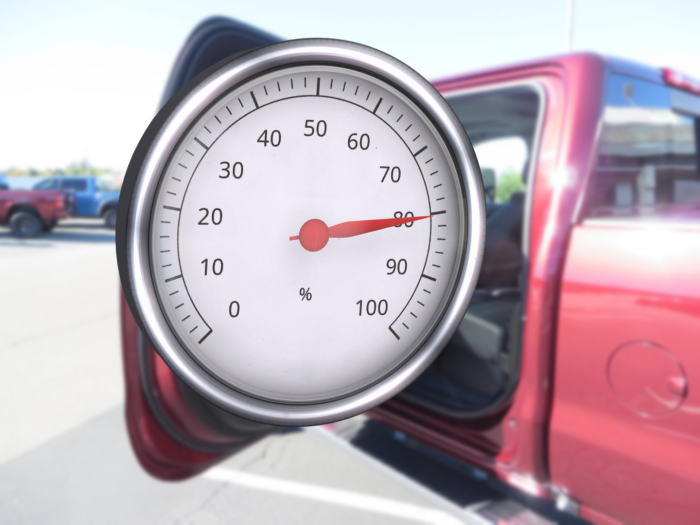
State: 80 %
